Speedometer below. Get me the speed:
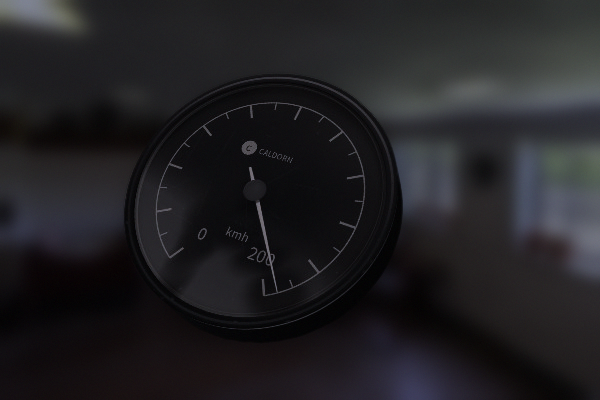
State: 195 km/h
